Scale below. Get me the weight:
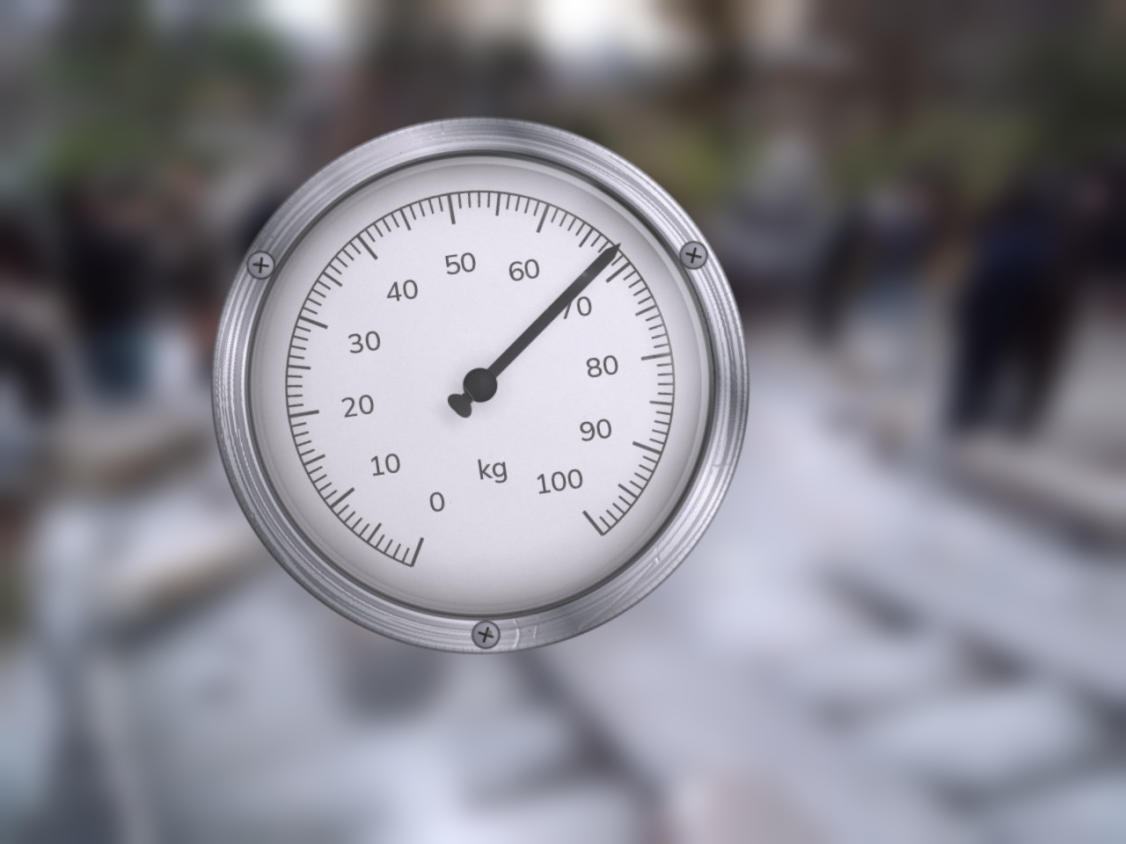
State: 68 kg
